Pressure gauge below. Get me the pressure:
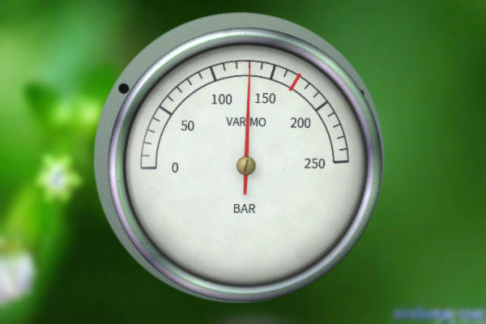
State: 130 bar
